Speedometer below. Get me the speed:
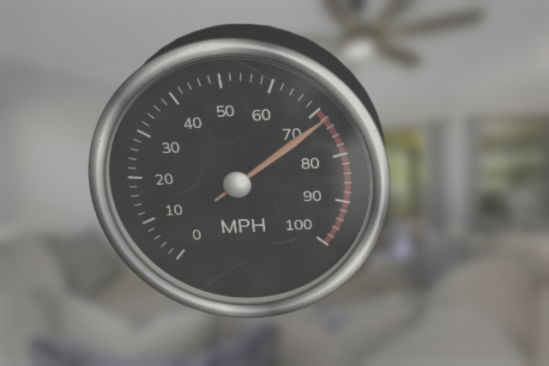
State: 72 mph
